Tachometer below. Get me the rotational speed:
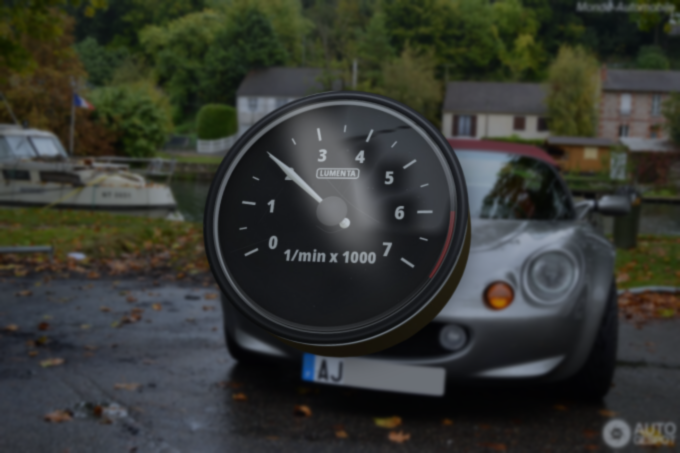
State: 2000 rpm
